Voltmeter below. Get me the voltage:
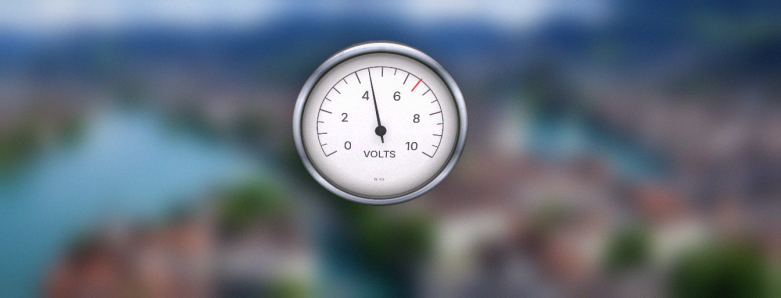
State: 4.5 V
